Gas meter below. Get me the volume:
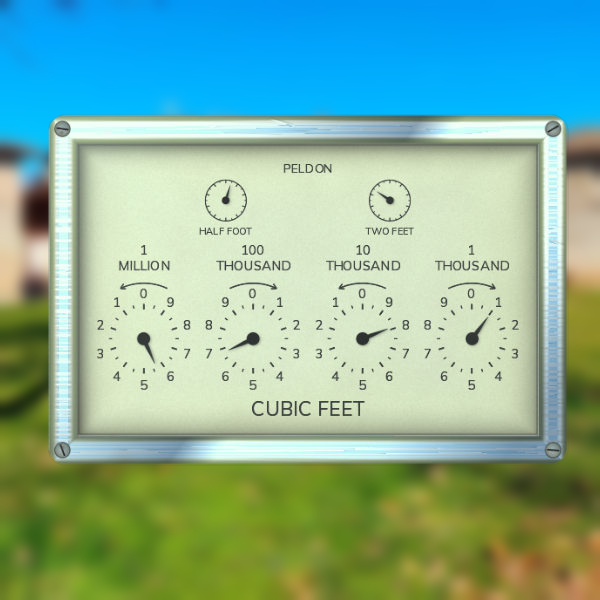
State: 568100 ft³
